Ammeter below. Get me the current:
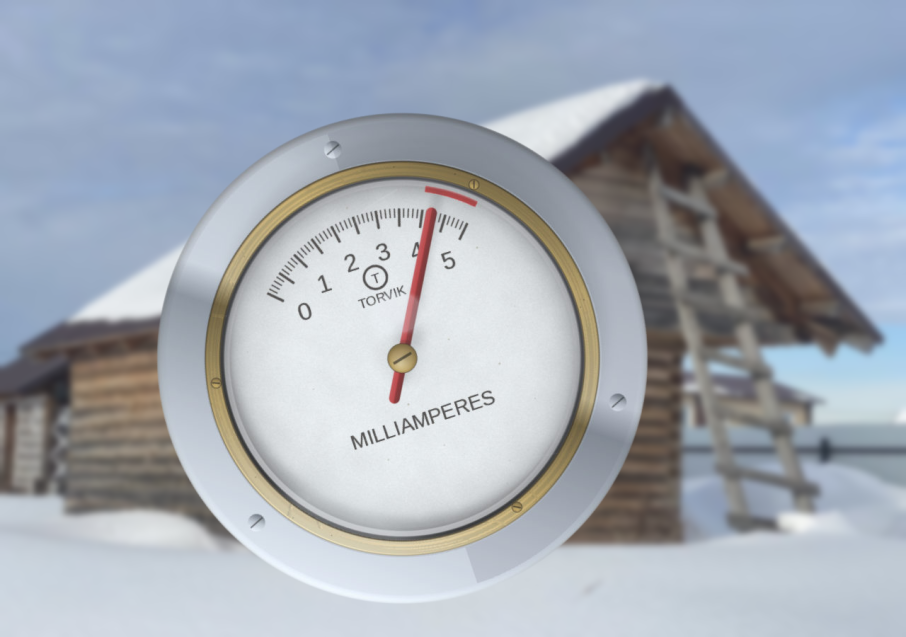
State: 4.2 mA
